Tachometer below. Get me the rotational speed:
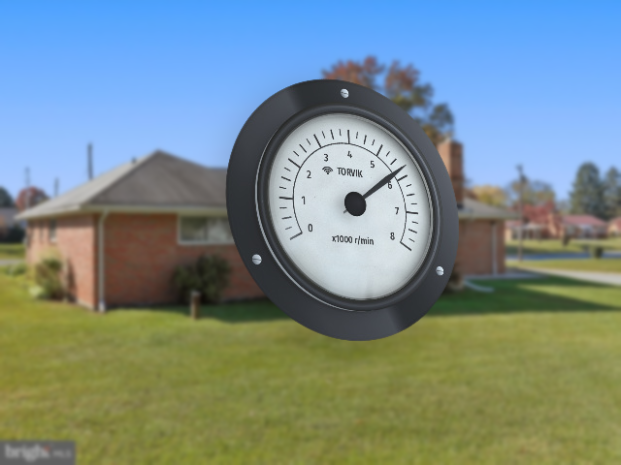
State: 5750 rpm
